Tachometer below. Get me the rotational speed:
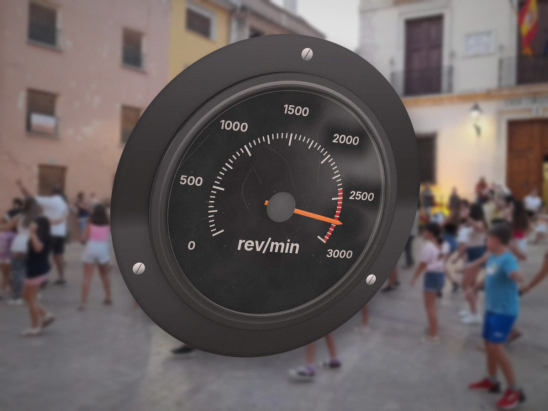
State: 2750 rpm
